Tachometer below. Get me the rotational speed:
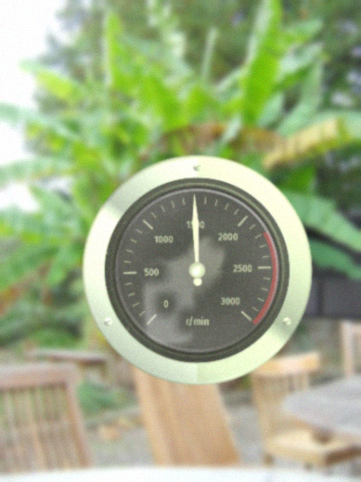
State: 1500 rpm
